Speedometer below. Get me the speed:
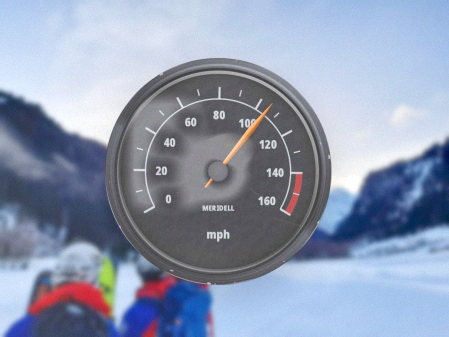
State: 105 mph
